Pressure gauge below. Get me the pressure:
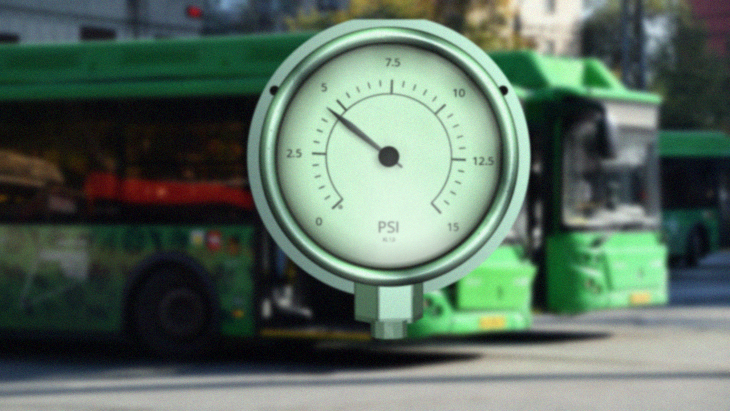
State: 4.5 psi
